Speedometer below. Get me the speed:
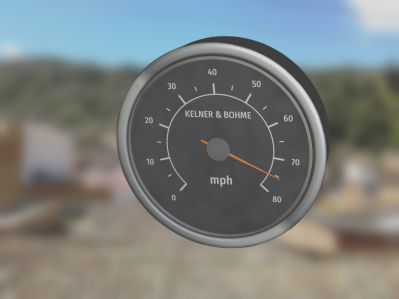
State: 75 mph
